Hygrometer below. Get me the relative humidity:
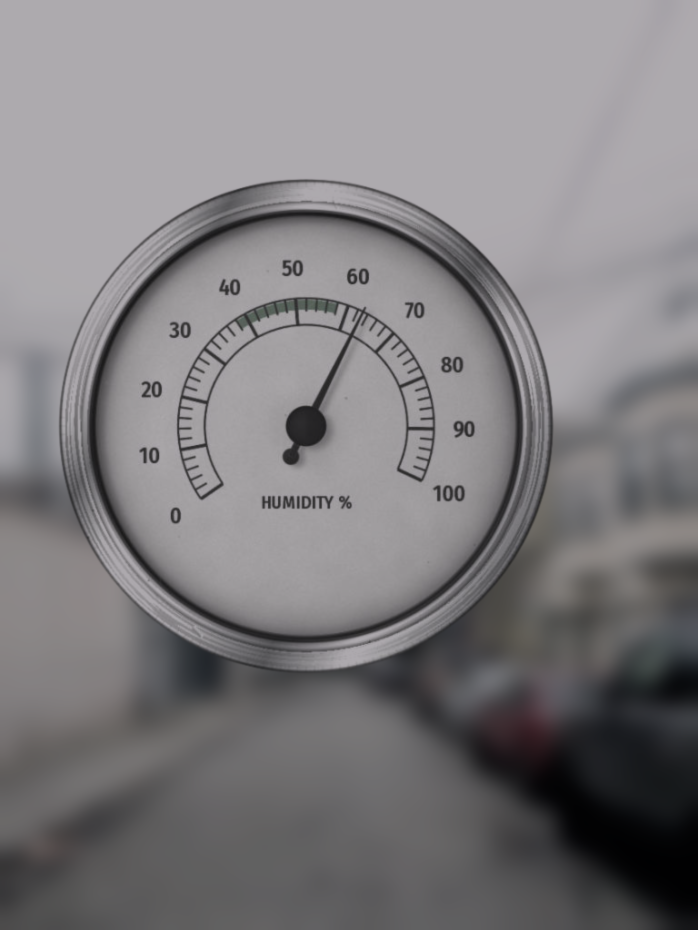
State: 63 %
